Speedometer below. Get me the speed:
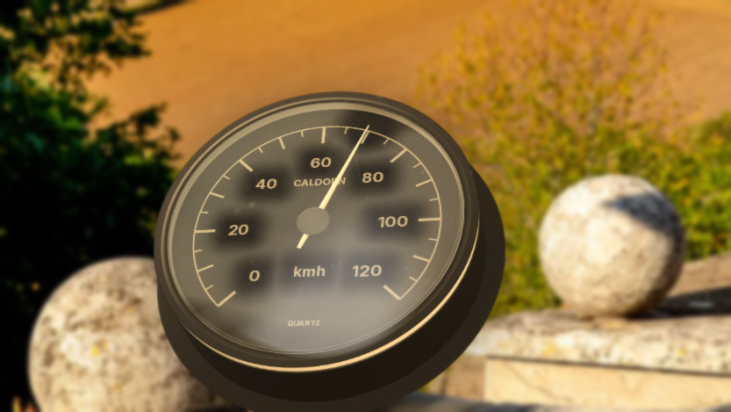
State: 70 km/h
